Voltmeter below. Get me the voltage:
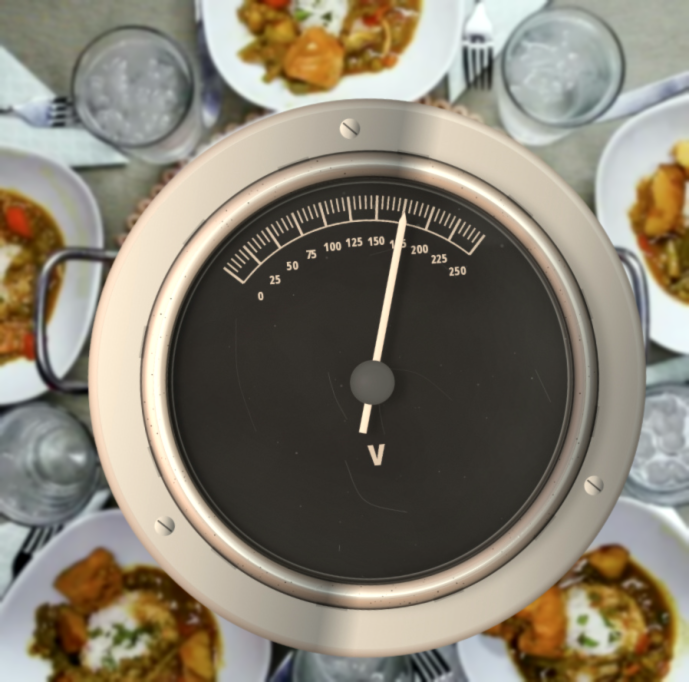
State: 175 V
